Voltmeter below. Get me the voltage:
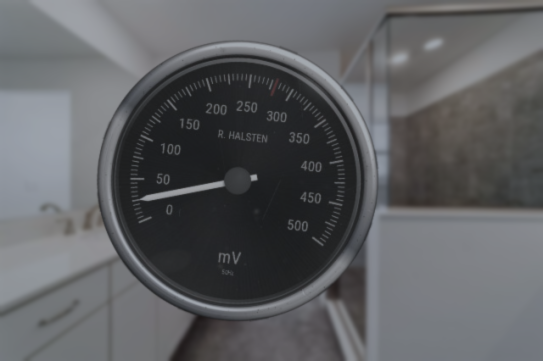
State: 25 mV
